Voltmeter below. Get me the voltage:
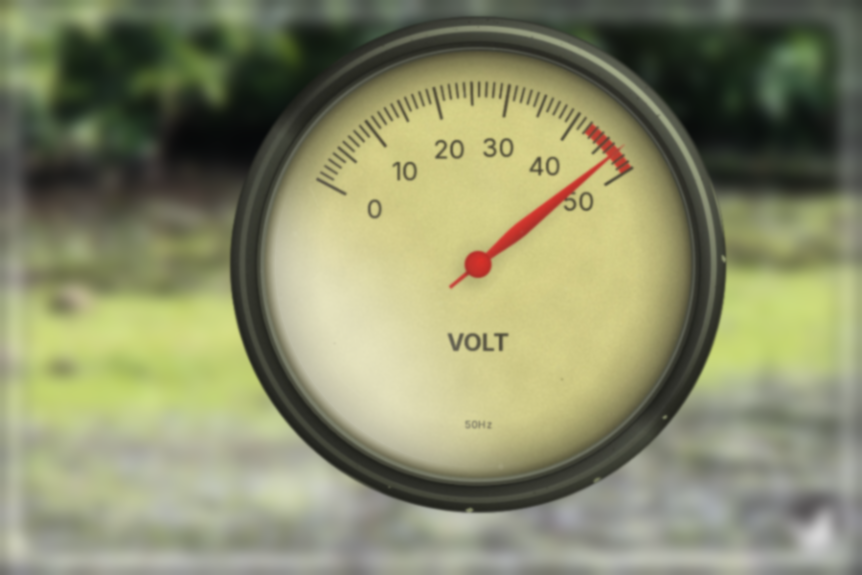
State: 47 V
